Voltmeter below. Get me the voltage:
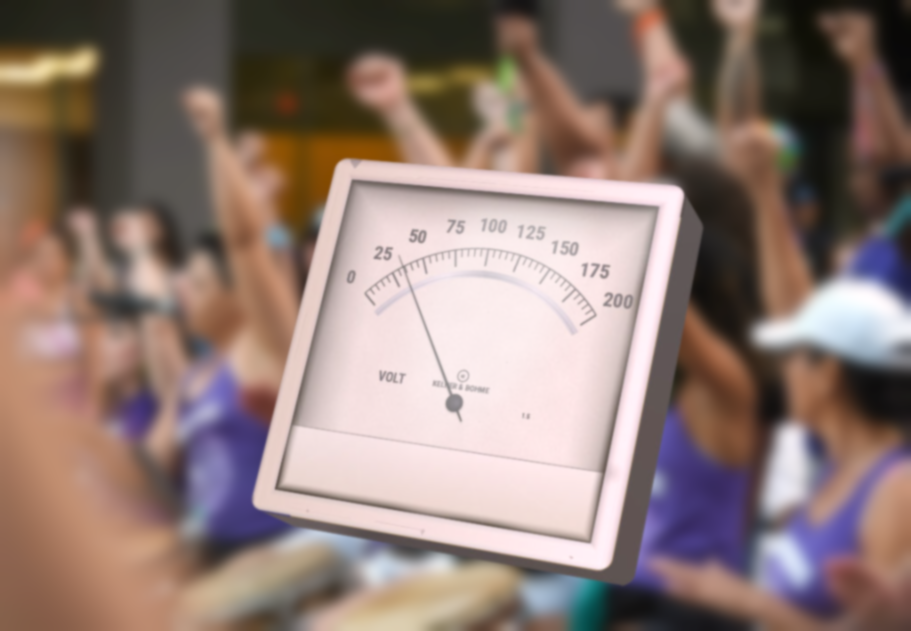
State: 35 V
